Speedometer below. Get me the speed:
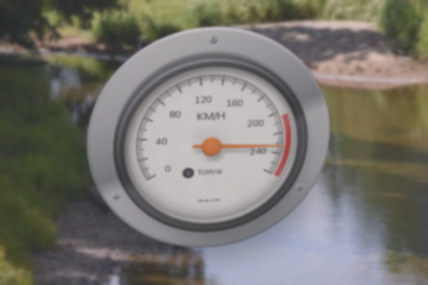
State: 230 km/h
